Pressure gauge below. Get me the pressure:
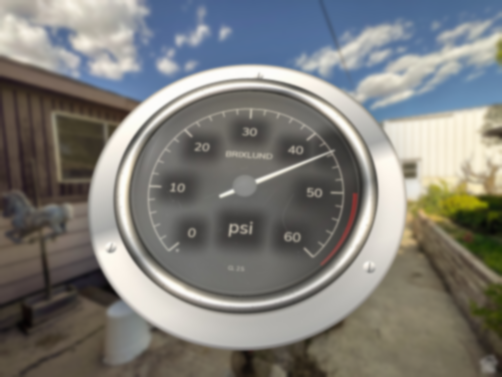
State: 44 psi
